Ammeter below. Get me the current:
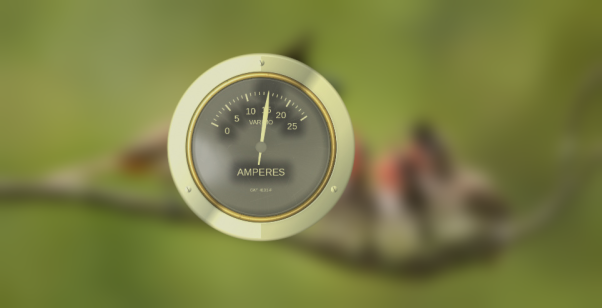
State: 15 A
